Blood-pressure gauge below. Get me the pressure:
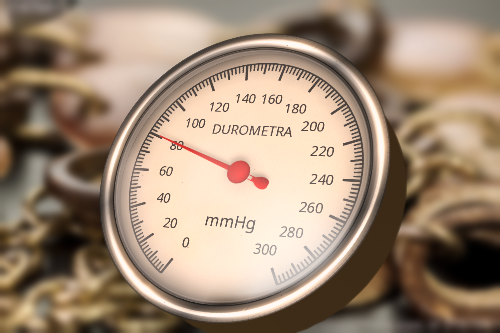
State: 80 mmHg
